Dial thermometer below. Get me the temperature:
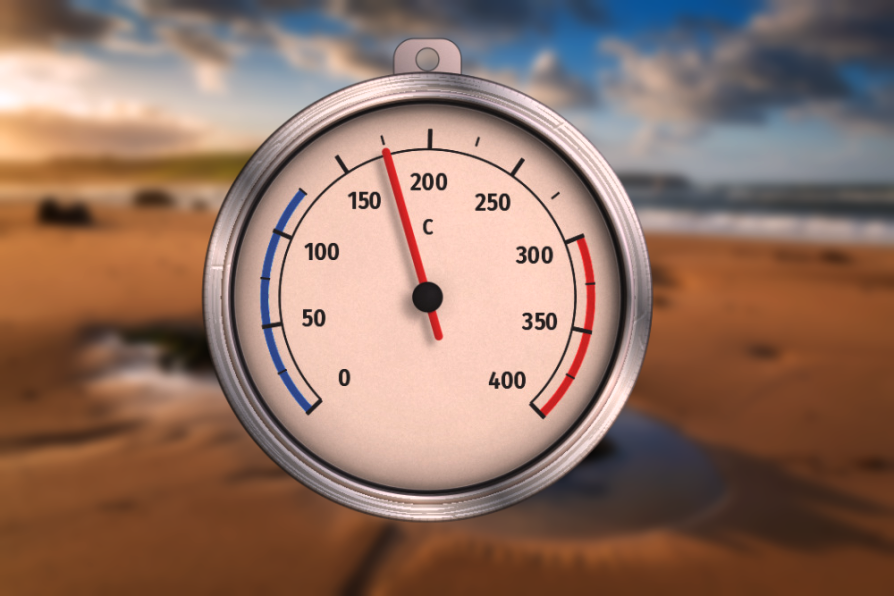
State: 175 °C
